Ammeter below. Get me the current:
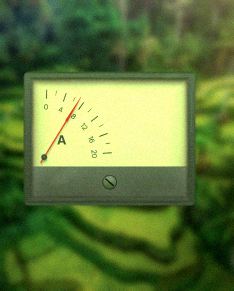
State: 7 A
